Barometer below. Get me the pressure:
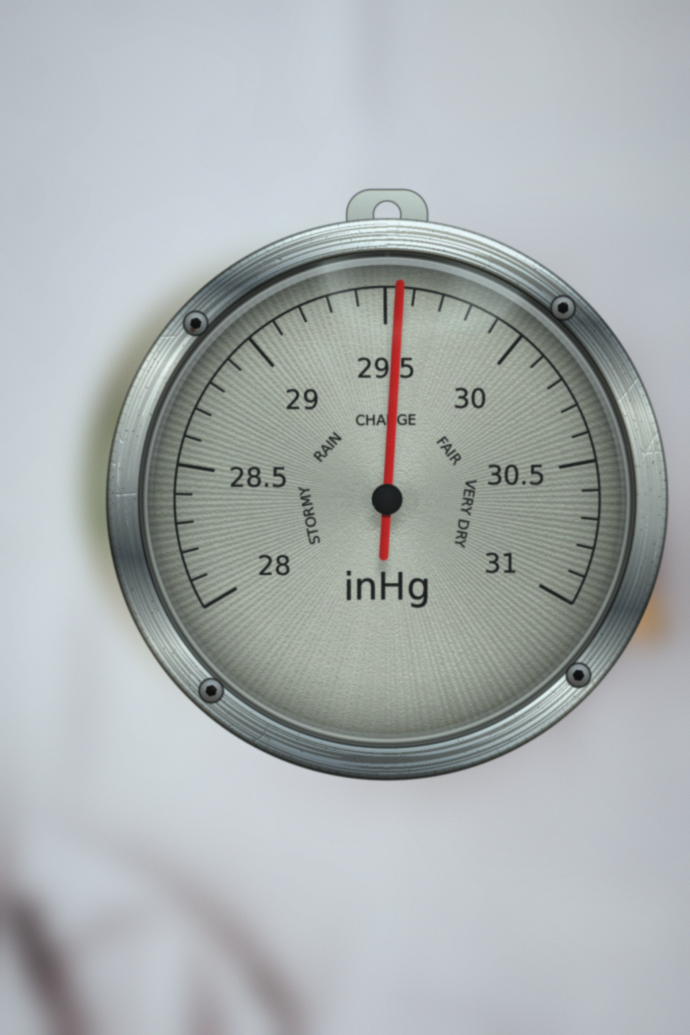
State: 29.55 inHg
